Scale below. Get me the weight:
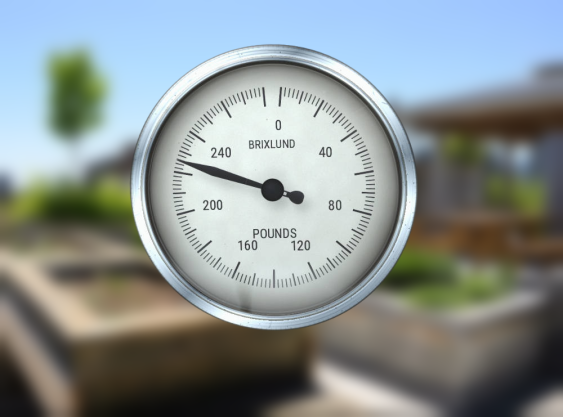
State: 226 lb
